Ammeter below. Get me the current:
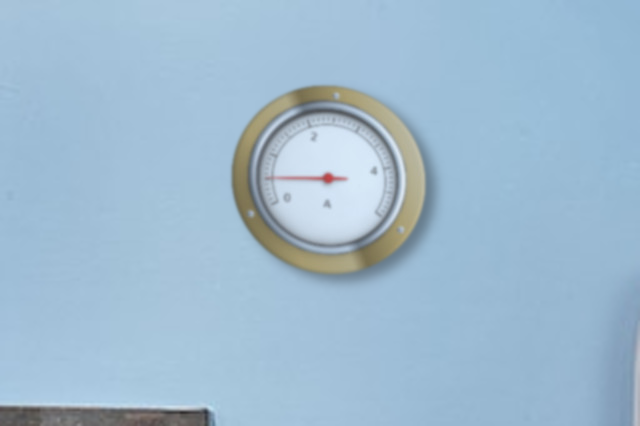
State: 0.5 A
